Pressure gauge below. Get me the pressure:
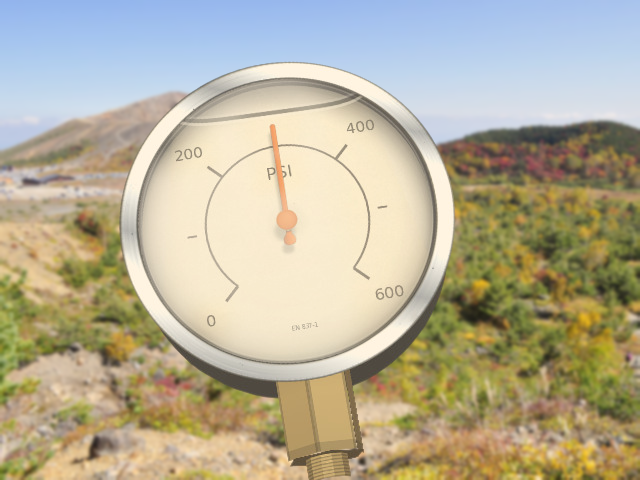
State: 300 psi
